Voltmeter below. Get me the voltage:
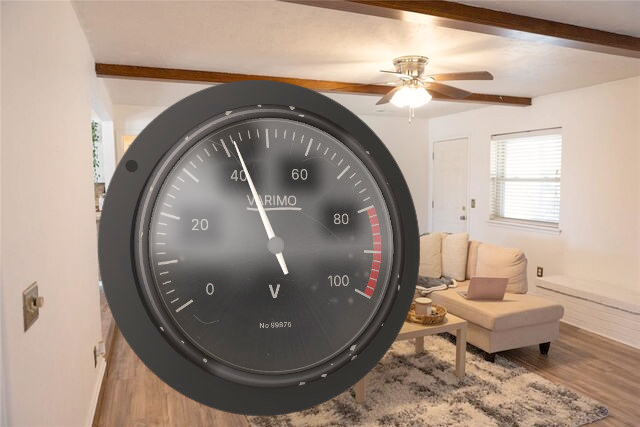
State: 42 V
